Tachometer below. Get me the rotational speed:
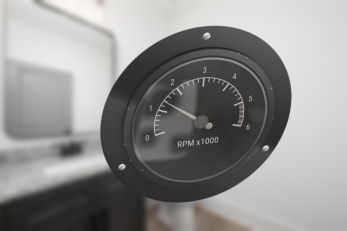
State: 1400 rpm
